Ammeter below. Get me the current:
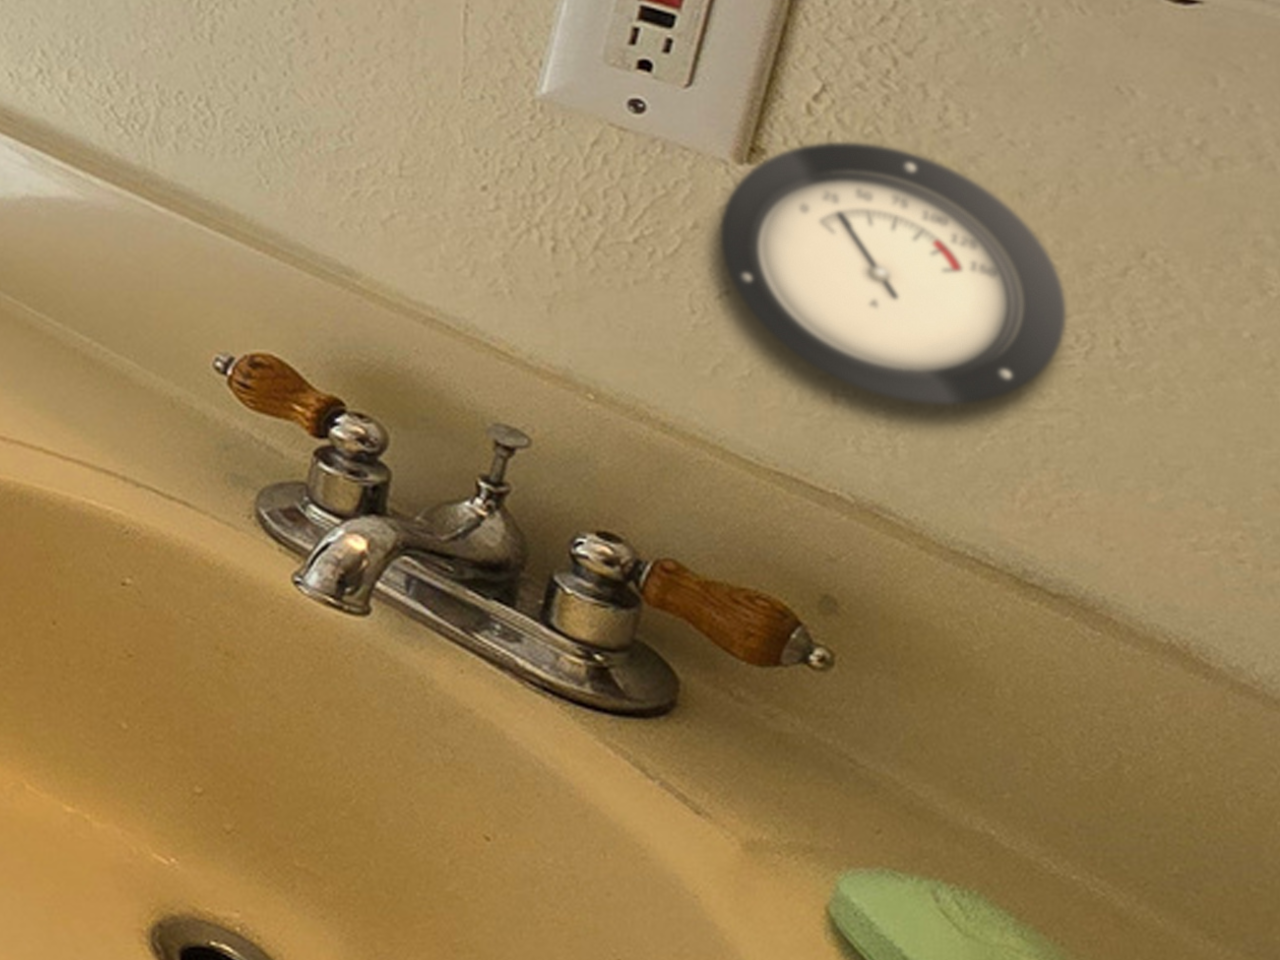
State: 25 A
